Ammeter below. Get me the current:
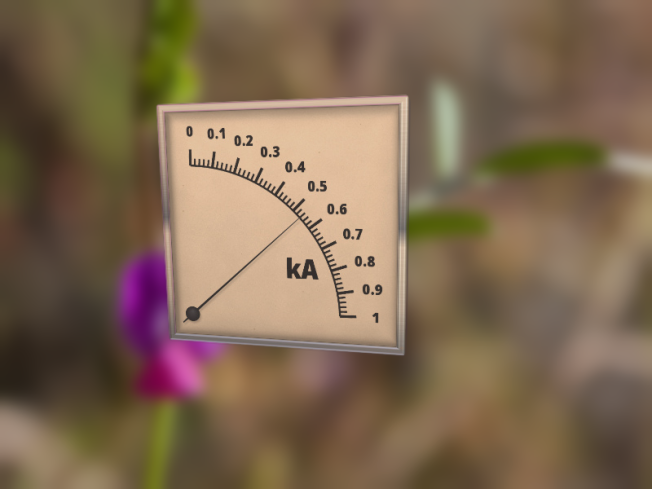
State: 0.54 kA
